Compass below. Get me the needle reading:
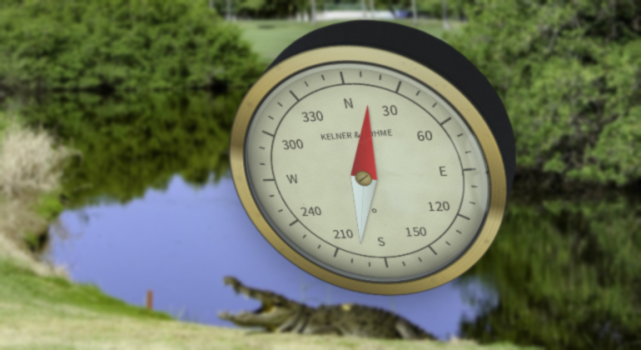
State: 15 °
